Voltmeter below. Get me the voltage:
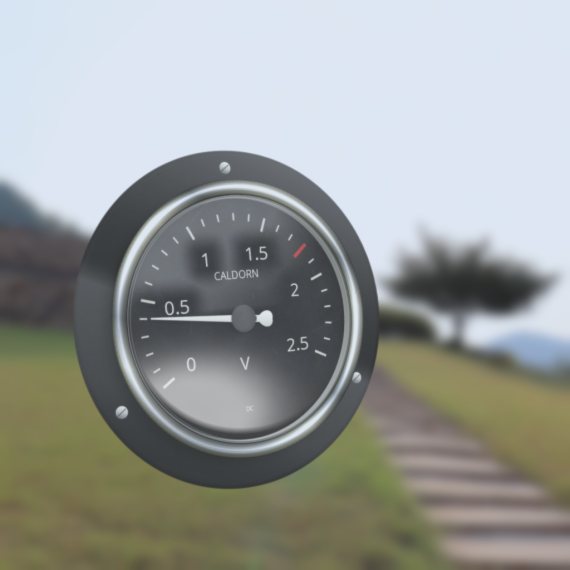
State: 0.4 V
